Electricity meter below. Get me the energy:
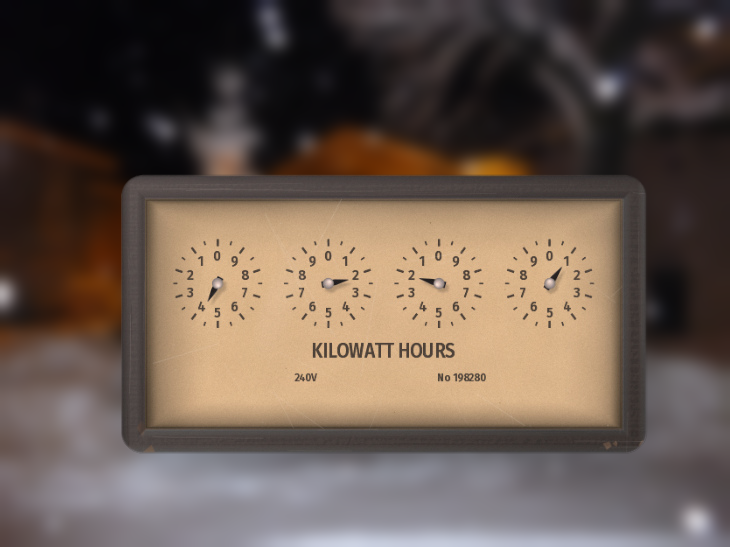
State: 4221 kWh
